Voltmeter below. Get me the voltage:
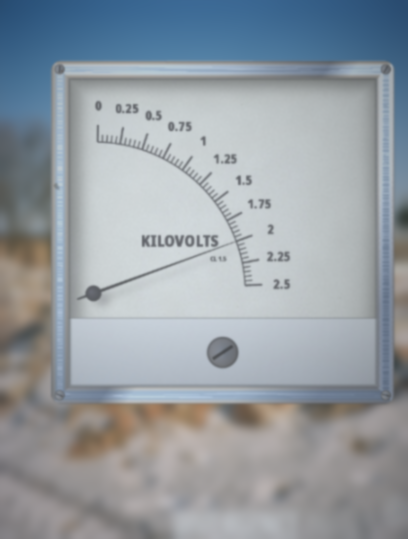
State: 2 kV
